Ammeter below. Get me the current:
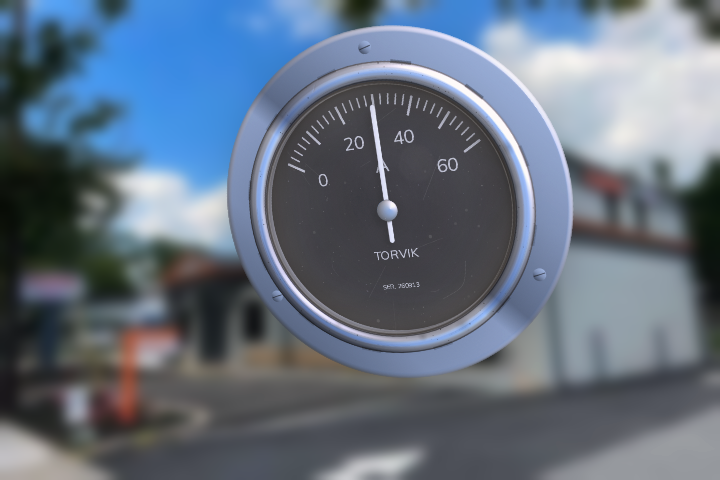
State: 30 A
